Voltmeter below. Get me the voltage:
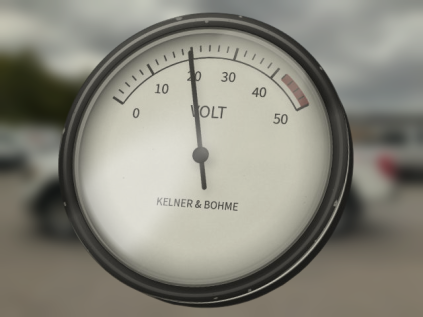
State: 20 V
